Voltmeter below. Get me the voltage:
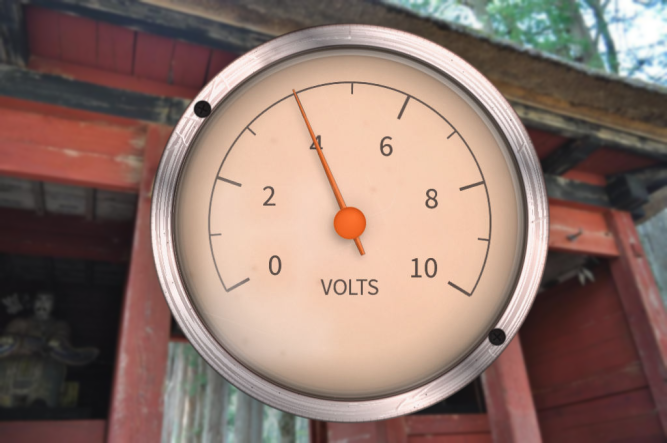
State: 4 V
